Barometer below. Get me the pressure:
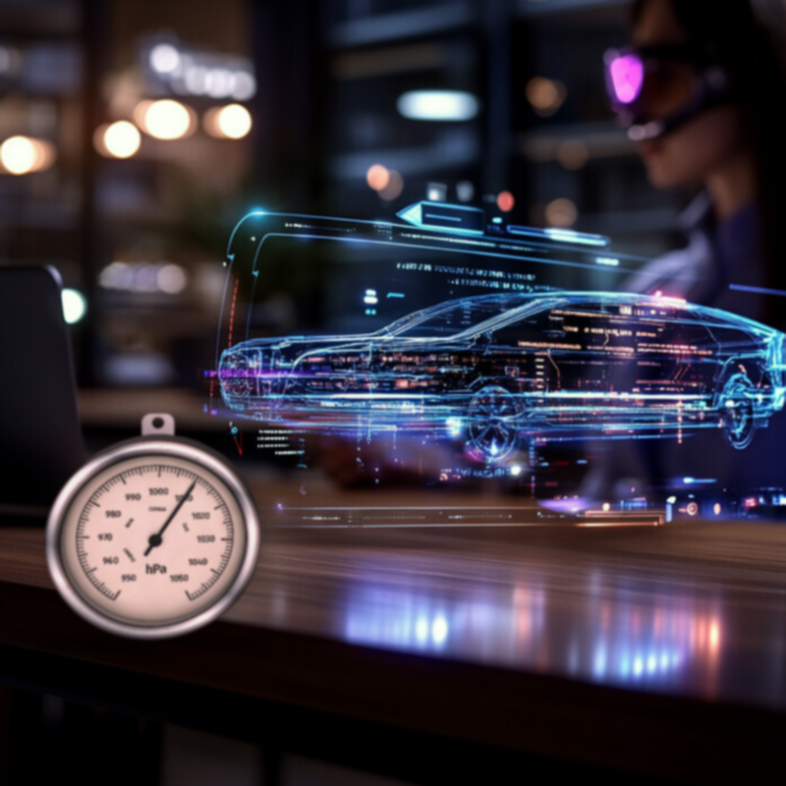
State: 1010 hPa
